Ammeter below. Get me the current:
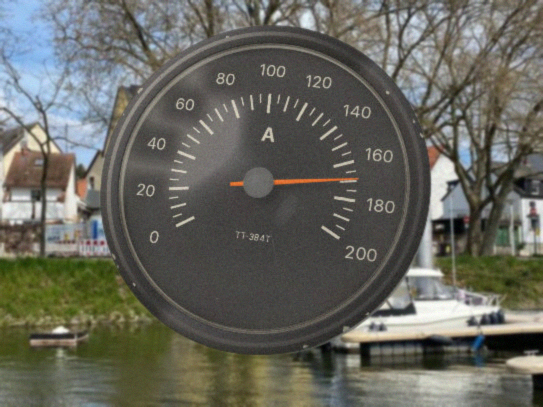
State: 170 A
